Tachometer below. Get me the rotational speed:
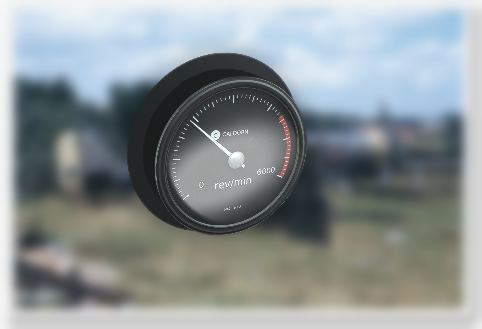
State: 1900 rpm
